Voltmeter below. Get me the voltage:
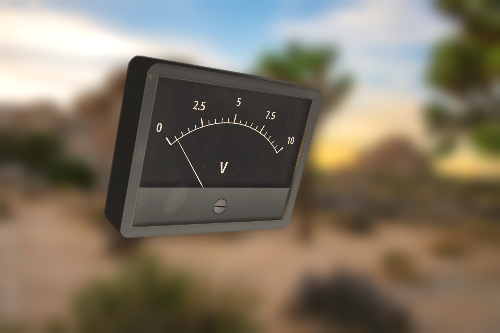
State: 0.5 V
